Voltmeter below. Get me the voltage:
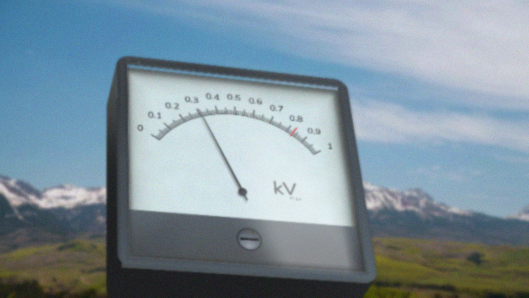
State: 0.3 kV
